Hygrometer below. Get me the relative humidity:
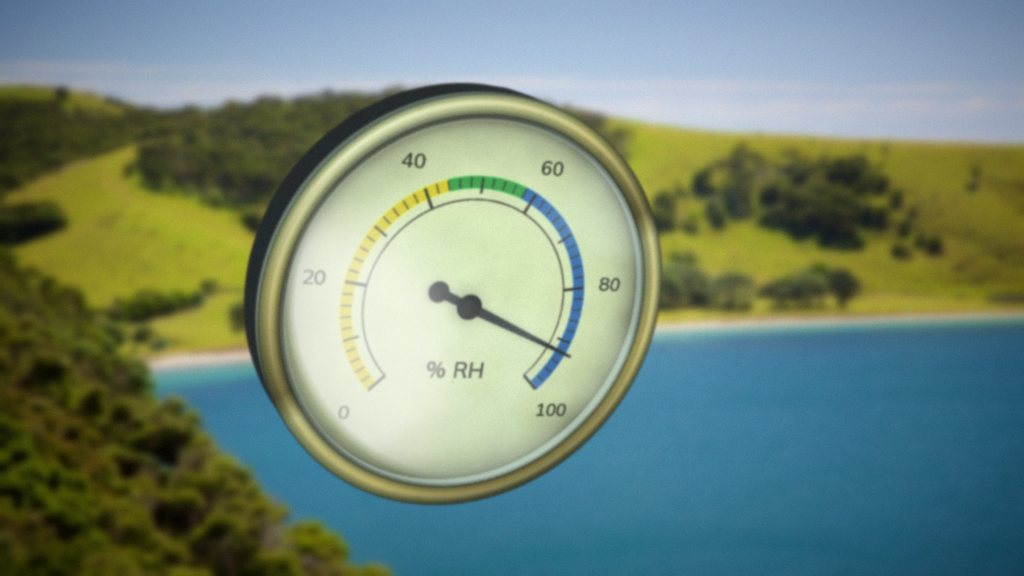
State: 92 %
